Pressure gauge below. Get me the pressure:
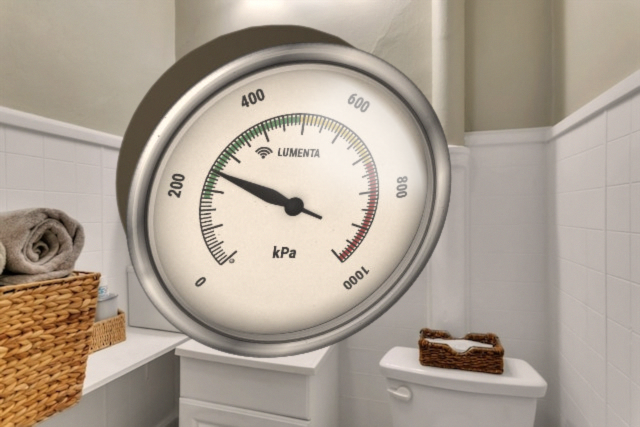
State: 250 kPa
